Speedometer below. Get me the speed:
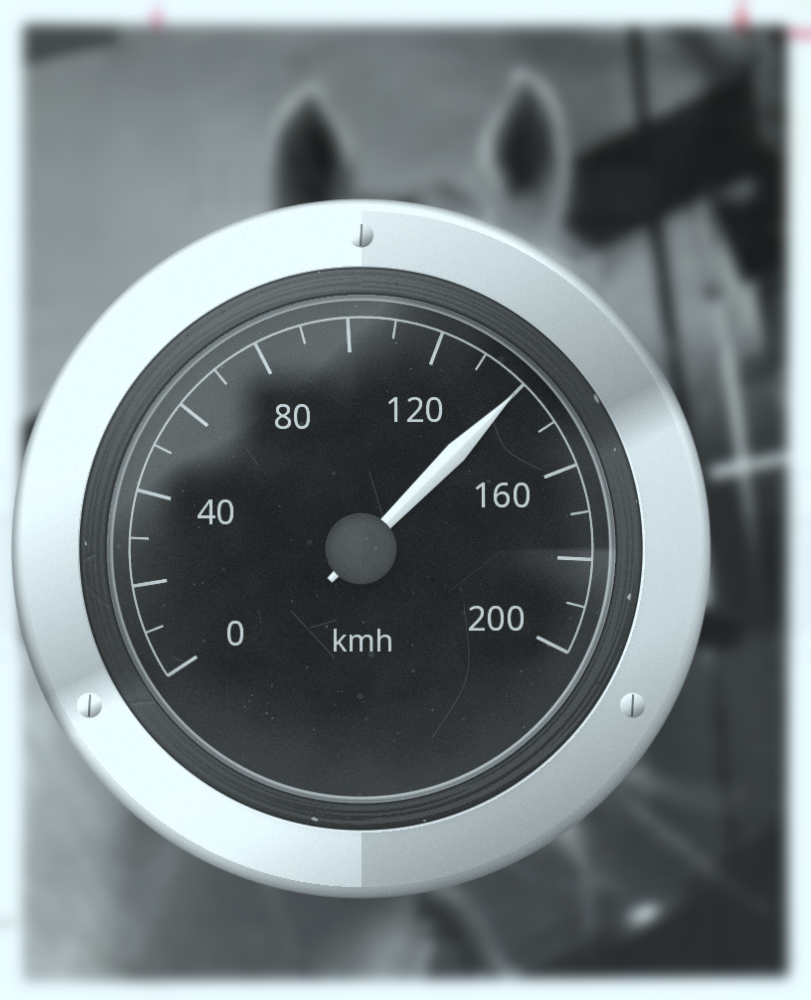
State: 140 km/h
